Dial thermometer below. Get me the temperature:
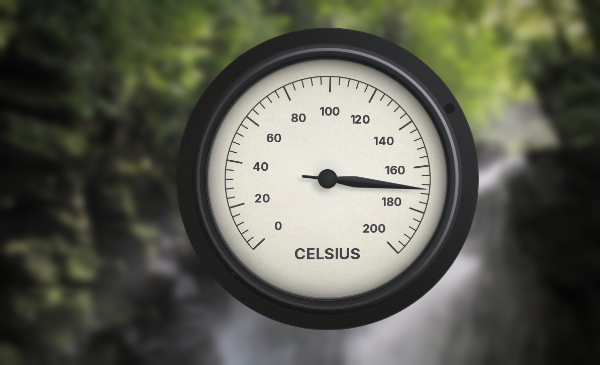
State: 170 °C
